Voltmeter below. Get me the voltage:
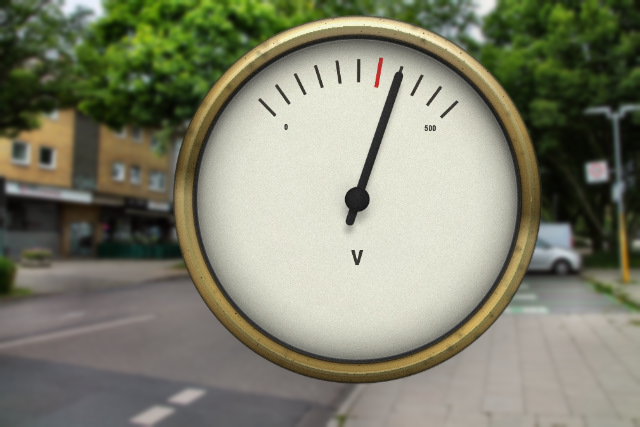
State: 350 V
